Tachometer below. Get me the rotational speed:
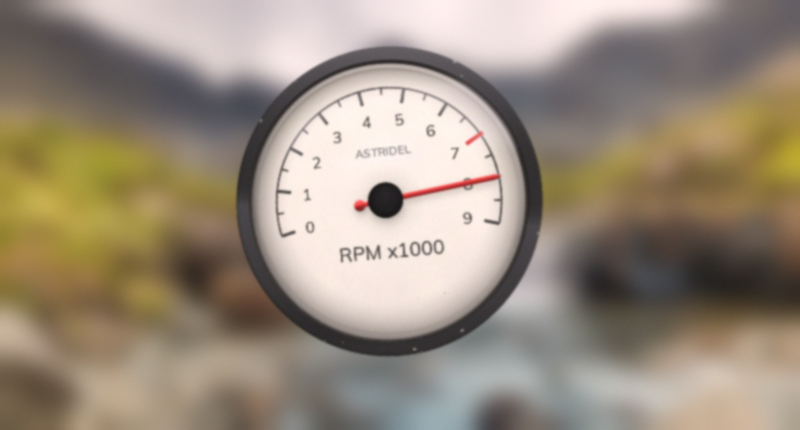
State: 8000 rpm
